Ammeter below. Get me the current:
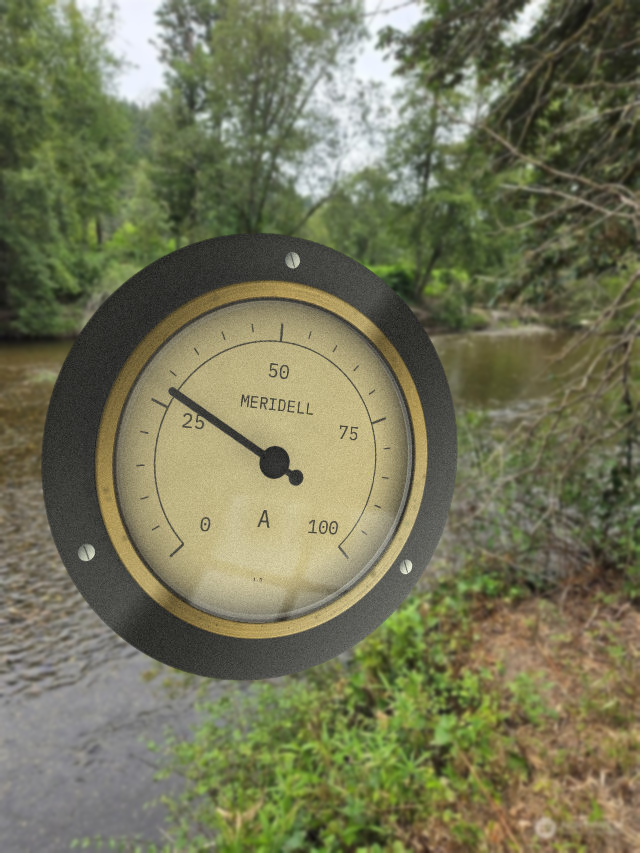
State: 27.5 A
